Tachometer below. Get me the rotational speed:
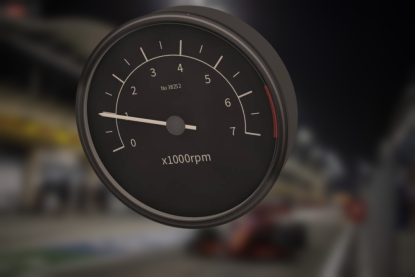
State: 1000 rpm
